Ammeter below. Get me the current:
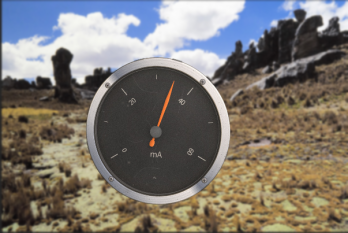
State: 35 mA
